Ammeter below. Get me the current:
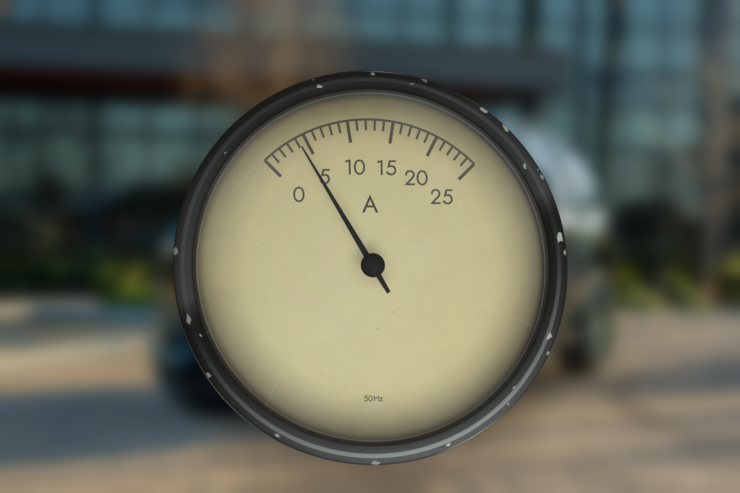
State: 4 A
